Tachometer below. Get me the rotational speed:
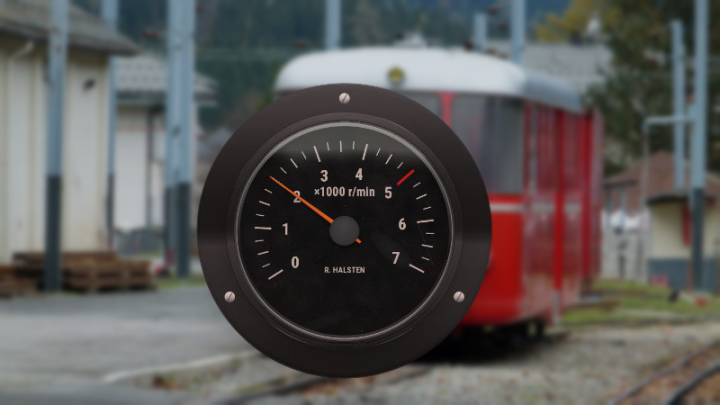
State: 2000 rpm
